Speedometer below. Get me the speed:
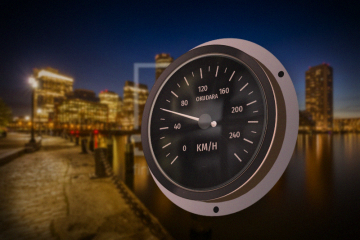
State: 60 km/h
